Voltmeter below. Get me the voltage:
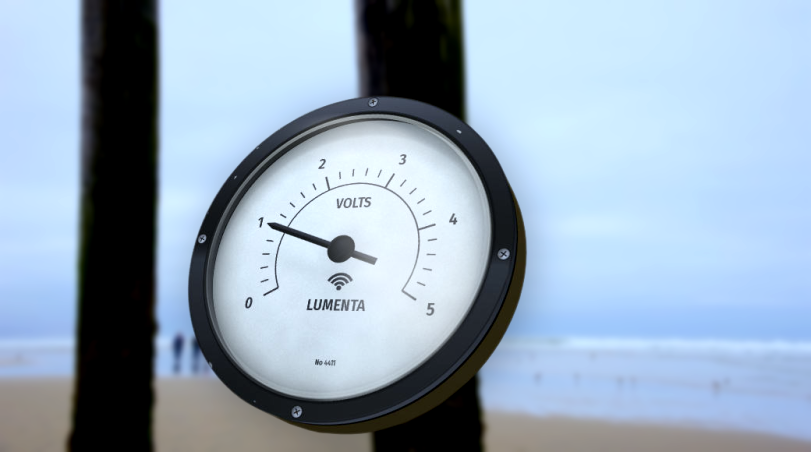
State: 1 V
